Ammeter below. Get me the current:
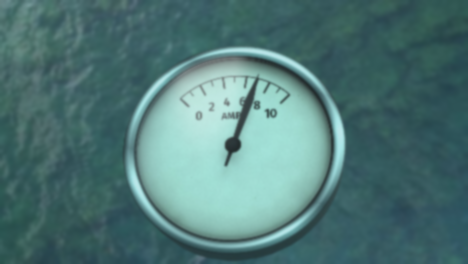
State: 7 A
